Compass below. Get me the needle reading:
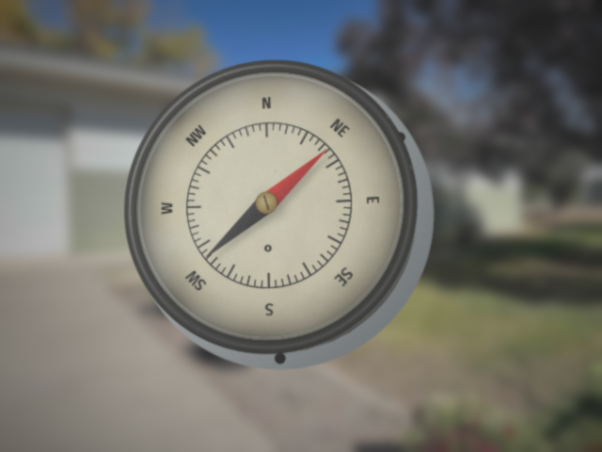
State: 50 °
